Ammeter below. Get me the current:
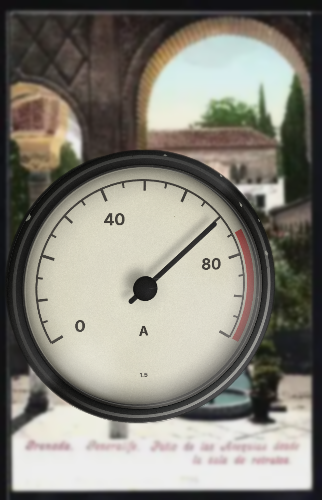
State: 70 A
